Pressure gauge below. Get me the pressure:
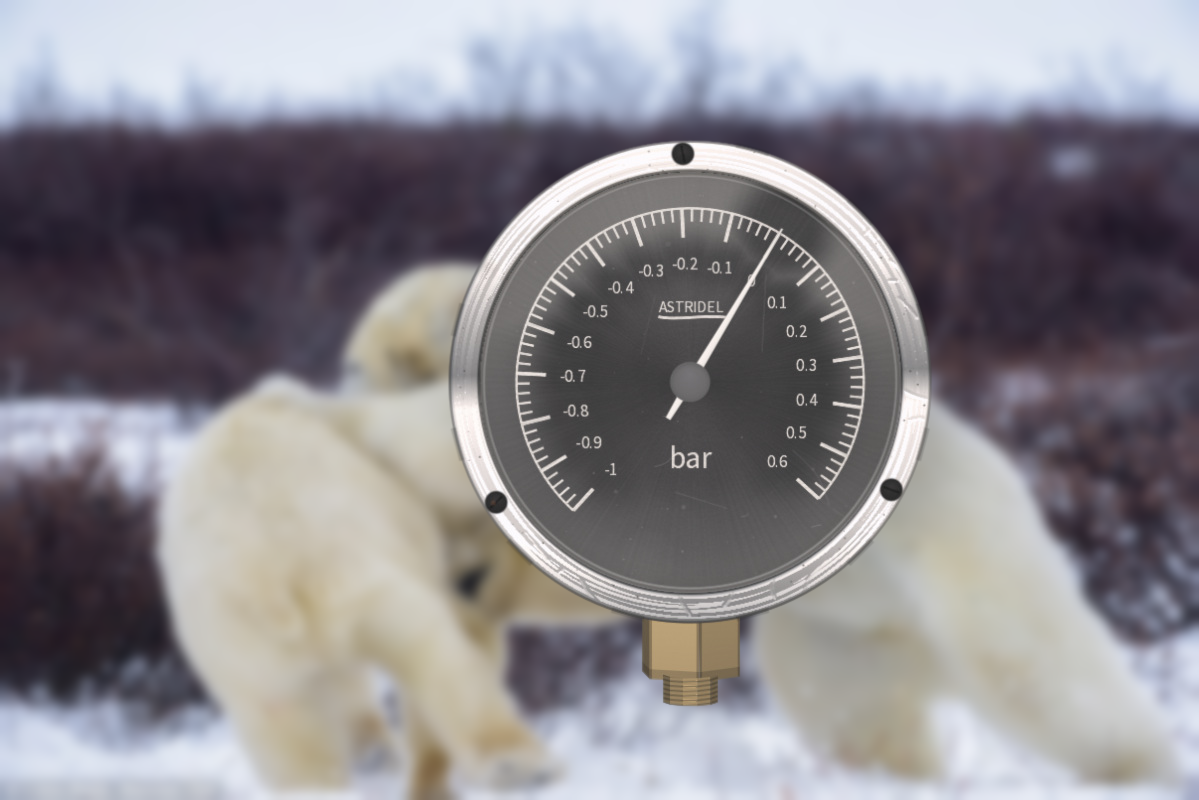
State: 0 bar
